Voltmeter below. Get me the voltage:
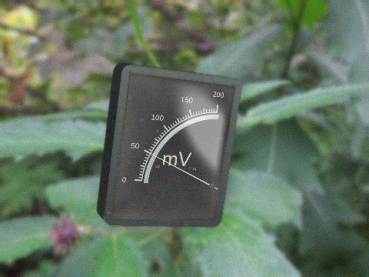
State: 50 mV
